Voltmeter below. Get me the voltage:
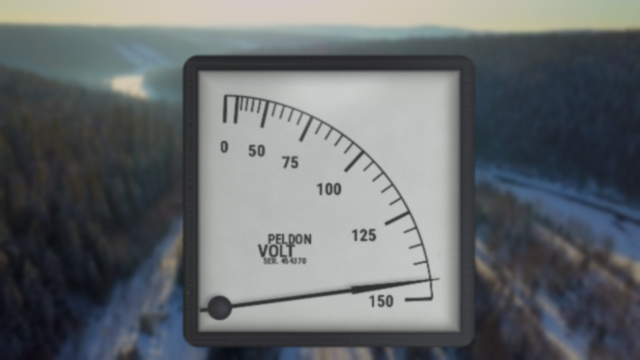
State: 145 V
